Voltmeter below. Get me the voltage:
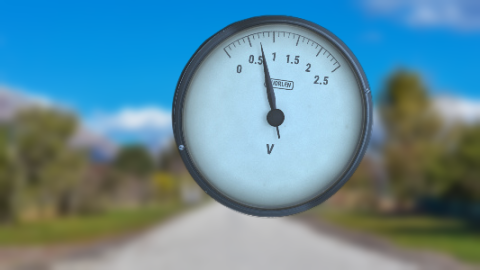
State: 0.7 V
